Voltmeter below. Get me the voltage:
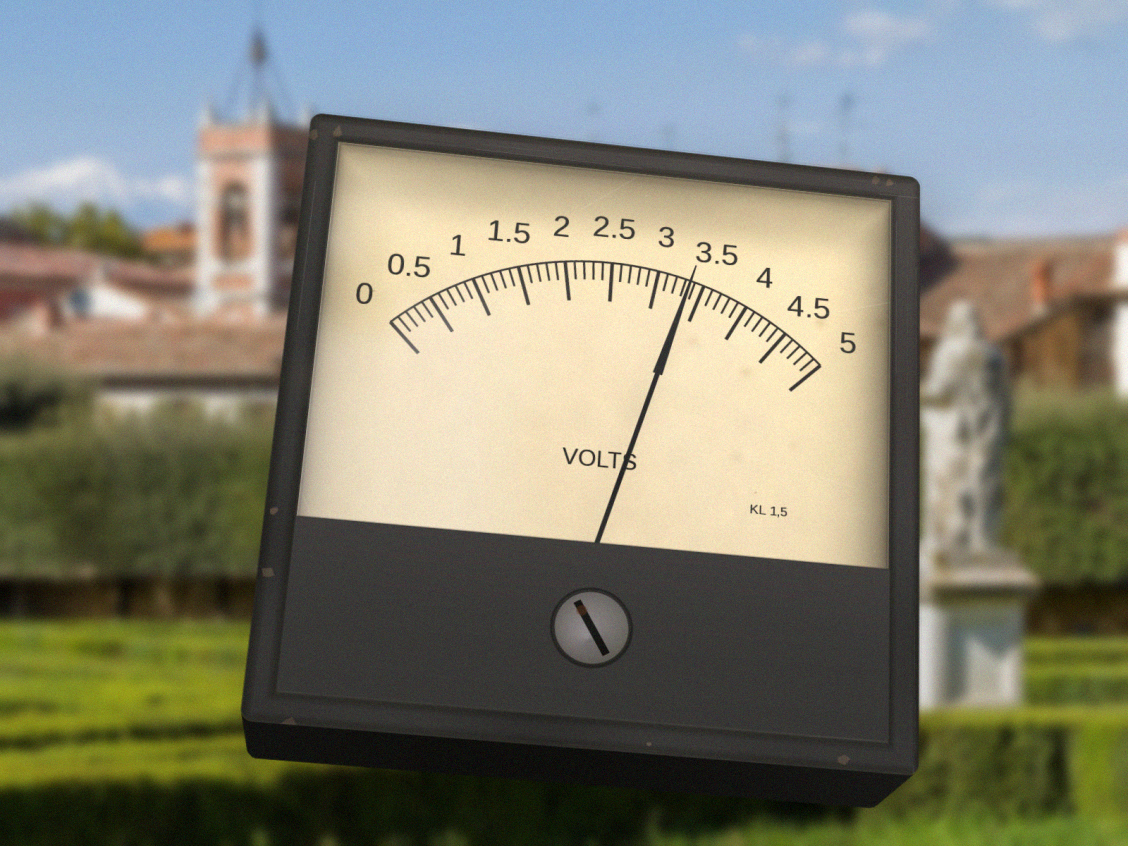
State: 3.35 V
